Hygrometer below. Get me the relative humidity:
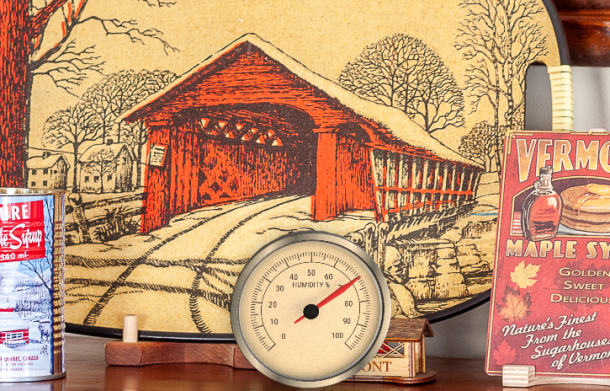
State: 70 %
